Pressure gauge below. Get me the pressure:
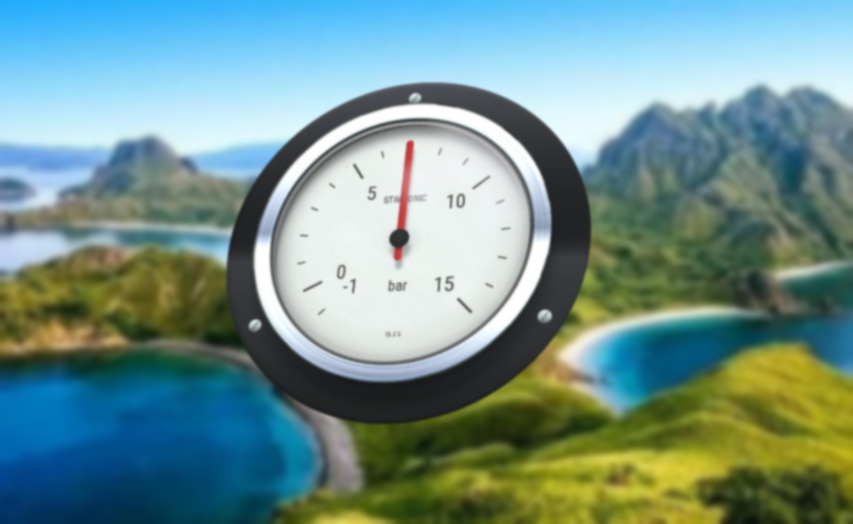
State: 7 bar
